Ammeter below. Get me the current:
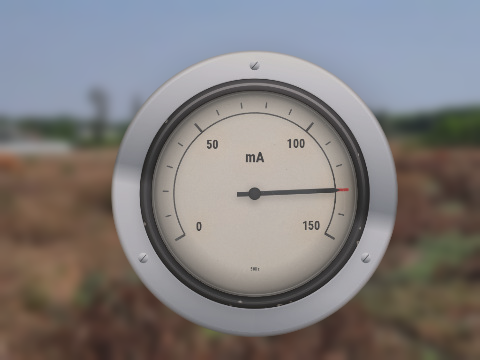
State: 130 mA
